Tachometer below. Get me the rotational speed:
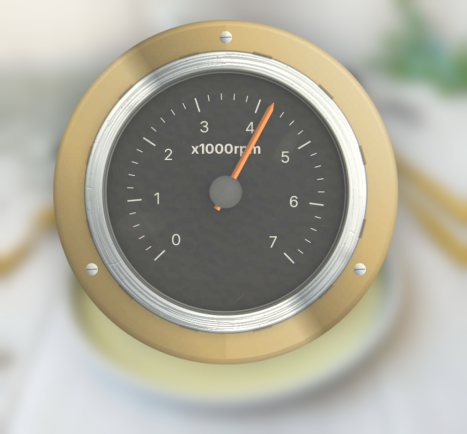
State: 4200 rpm
